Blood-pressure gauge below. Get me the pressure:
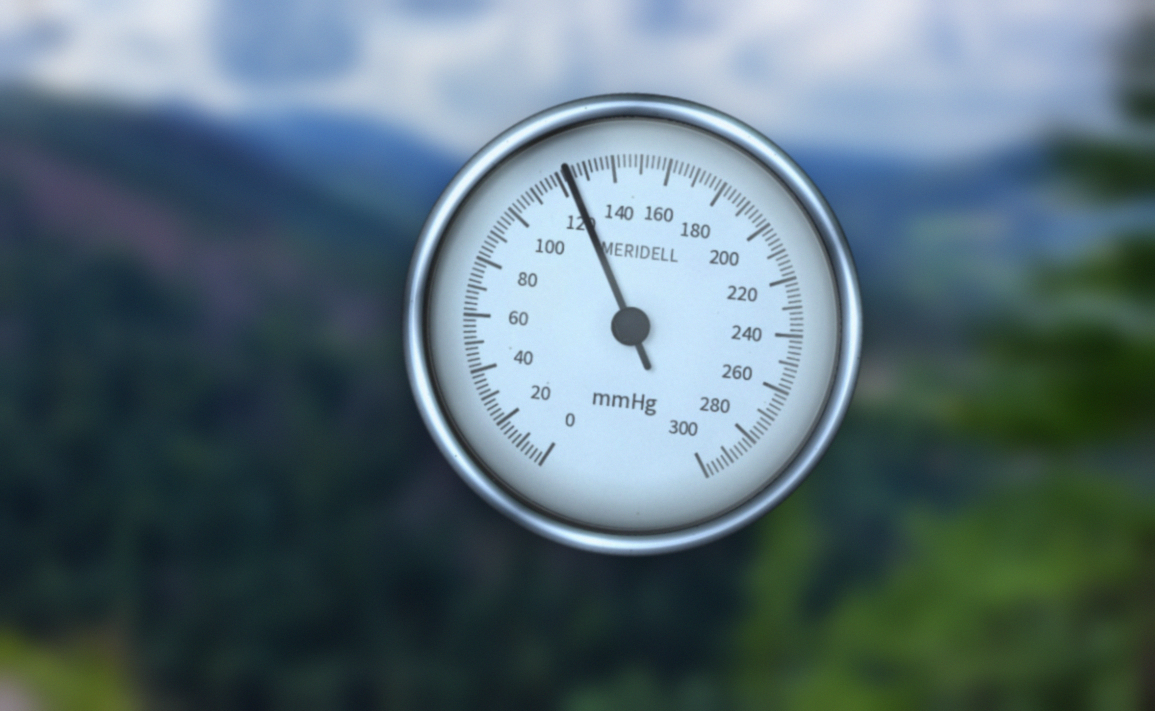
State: 124 mmHg
